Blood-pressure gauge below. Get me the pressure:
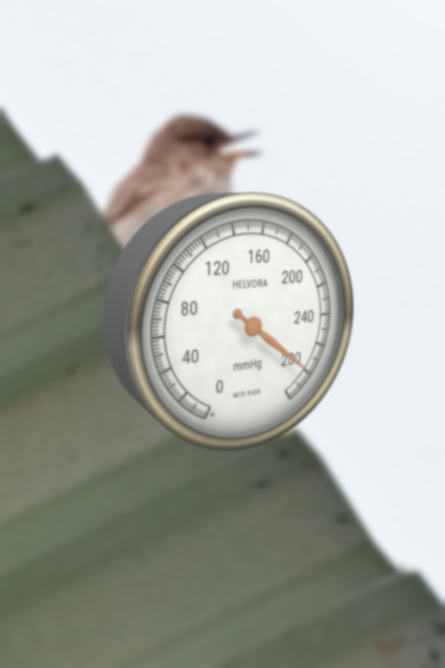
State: 280 mmHg
